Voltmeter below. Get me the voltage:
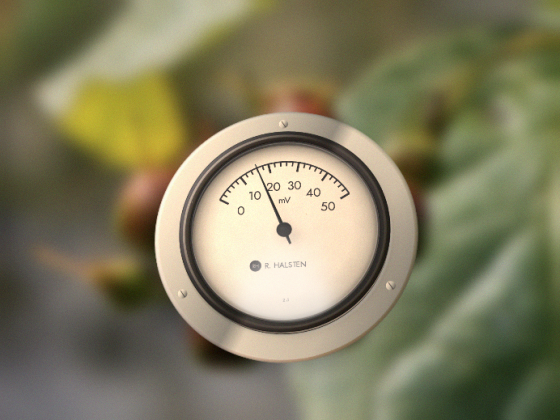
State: 16 mV
